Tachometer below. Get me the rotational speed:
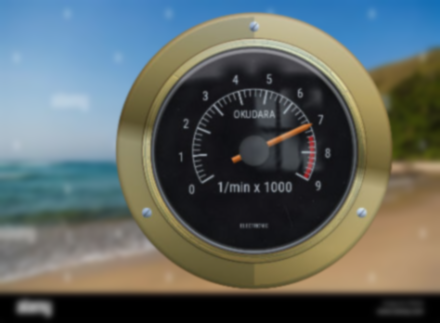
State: 7000 rpm
